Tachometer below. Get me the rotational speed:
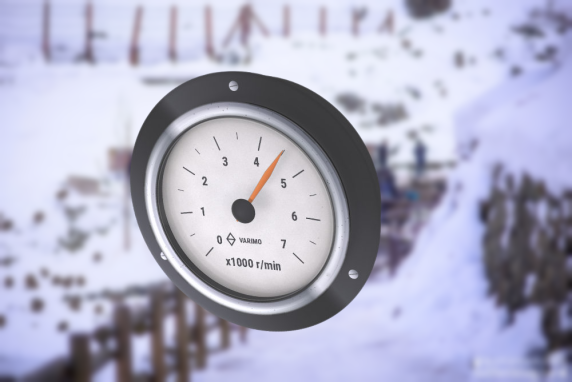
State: 4500 rpm
